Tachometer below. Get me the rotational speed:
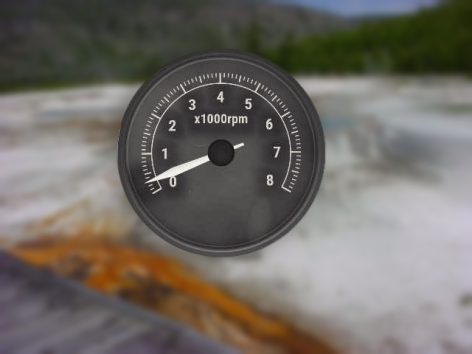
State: 300 rpm
